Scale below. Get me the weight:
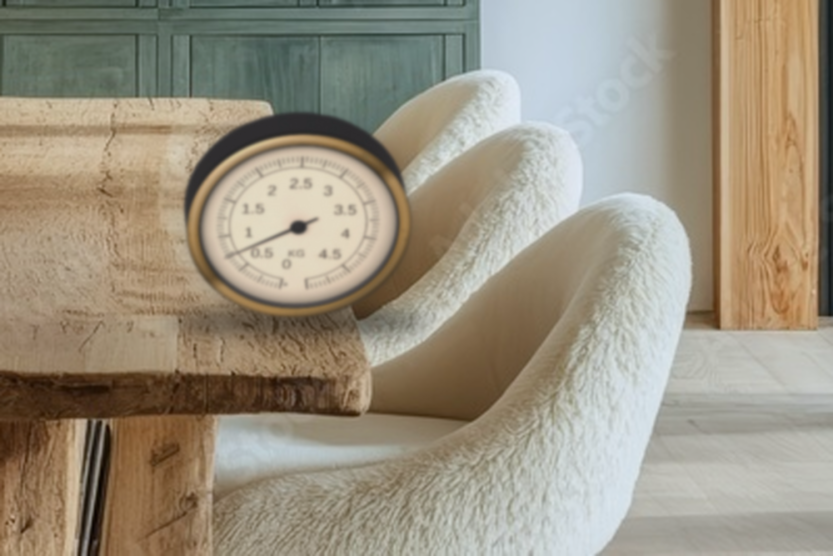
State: 0.75 kg
